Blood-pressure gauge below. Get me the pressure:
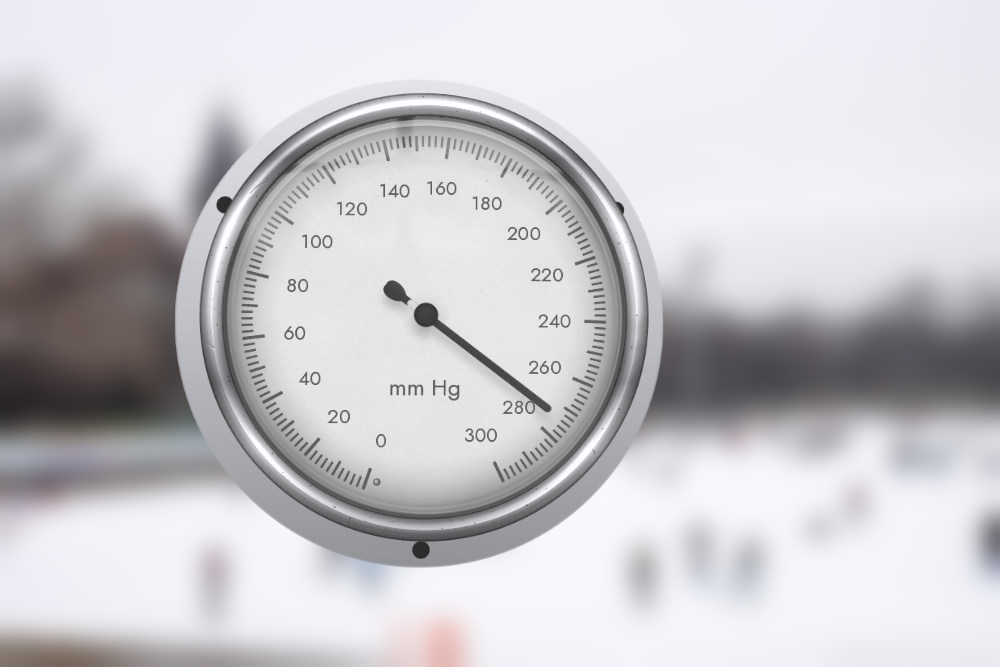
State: 274 mmHg
